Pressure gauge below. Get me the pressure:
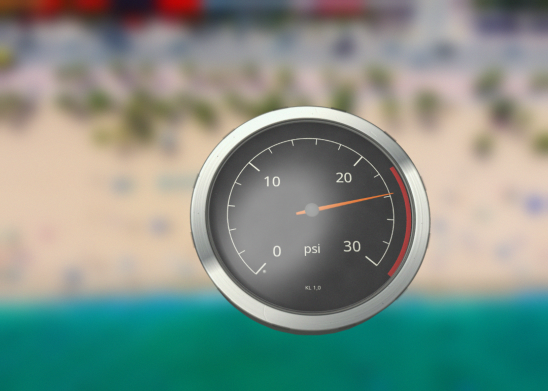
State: 24 psi
